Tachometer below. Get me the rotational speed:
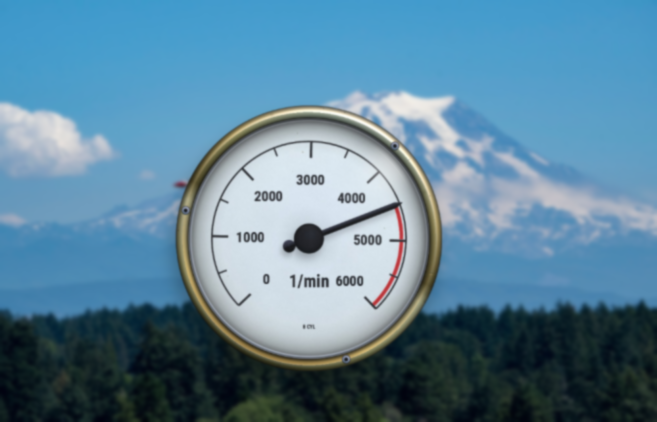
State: 4500 rpm
